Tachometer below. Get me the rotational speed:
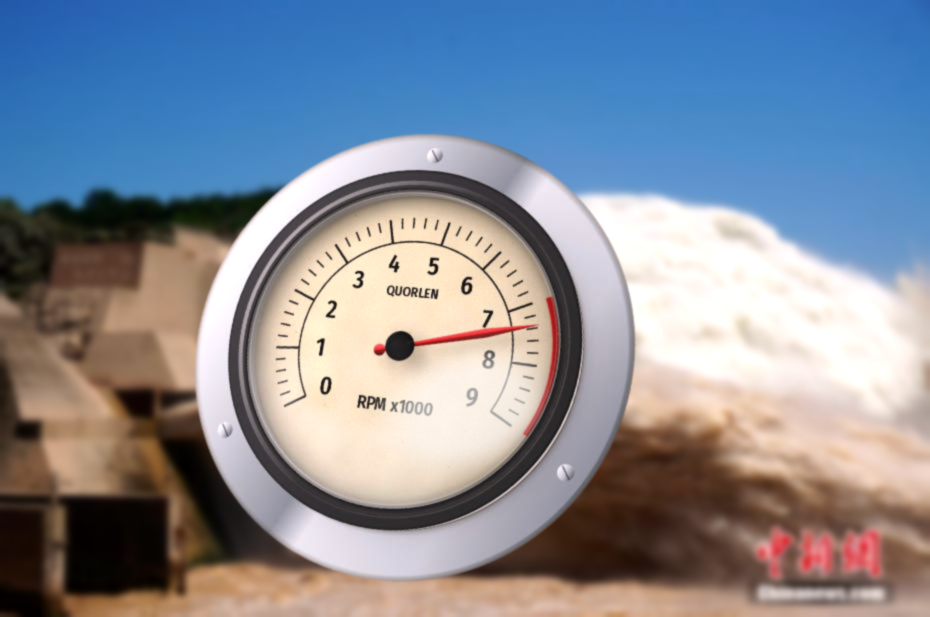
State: 7400 rpm
